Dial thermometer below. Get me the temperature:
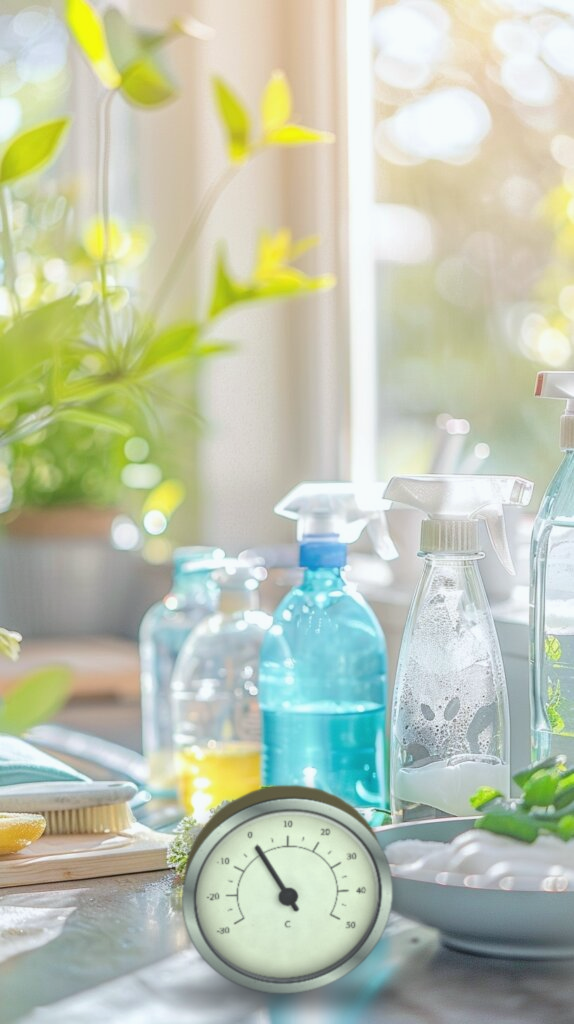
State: 0 °C
